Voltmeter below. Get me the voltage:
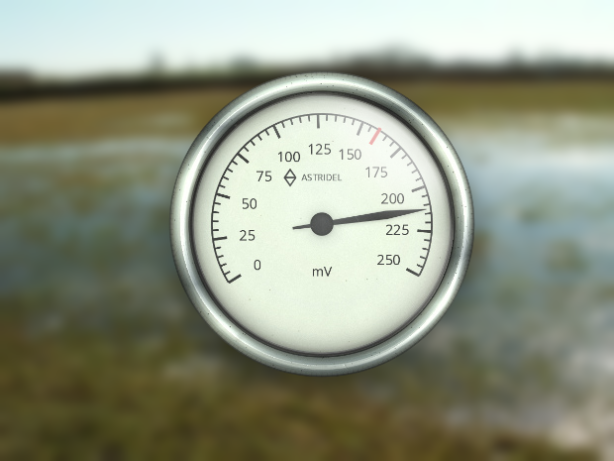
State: 212.5 mV
